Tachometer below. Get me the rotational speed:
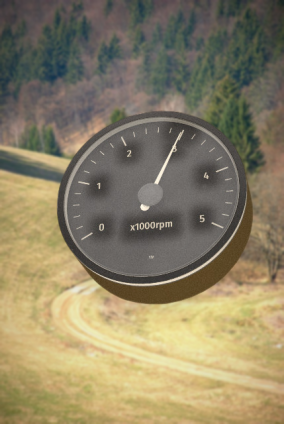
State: 3000 rpm
